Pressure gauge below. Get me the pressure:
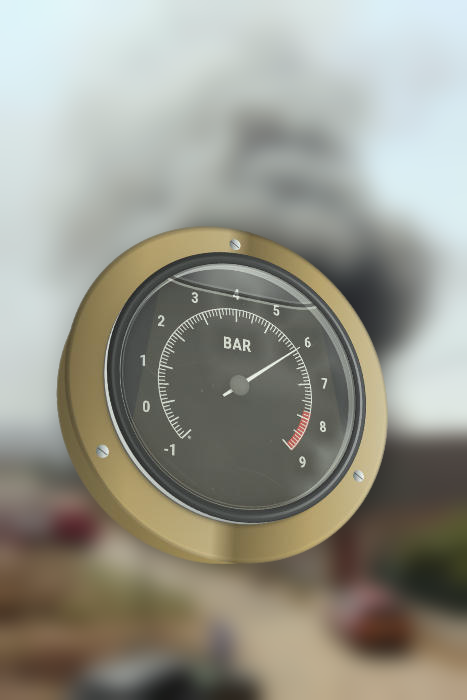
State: 6 bar
